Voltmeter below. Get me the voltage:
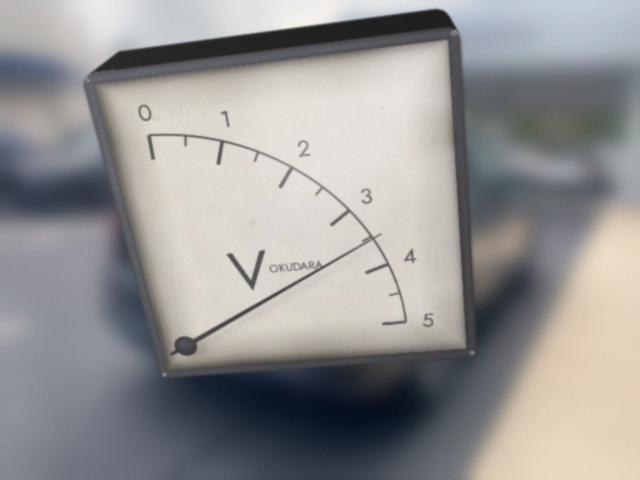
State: 3.5 V
